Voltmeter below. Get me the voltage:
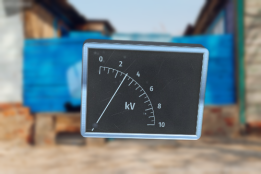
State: 3 kV
